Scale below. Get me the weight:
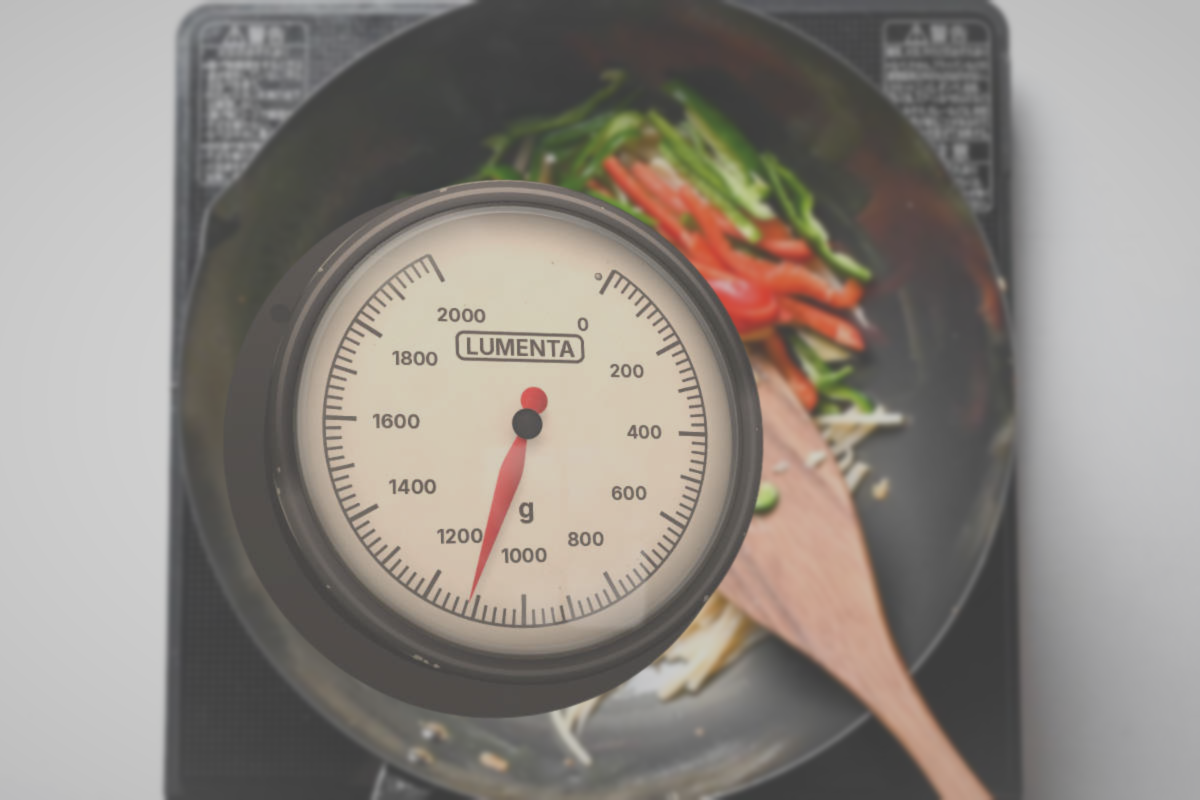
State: 1120 g
